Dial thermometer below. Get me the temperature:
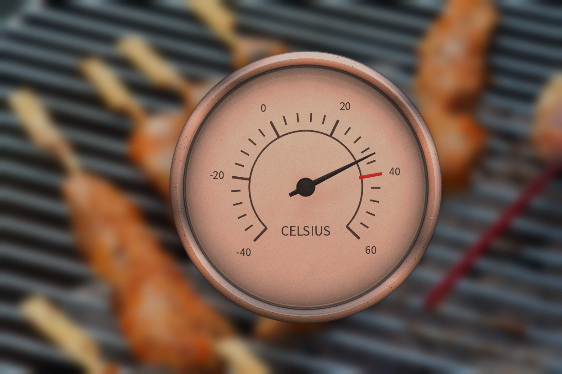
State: 34 °C
